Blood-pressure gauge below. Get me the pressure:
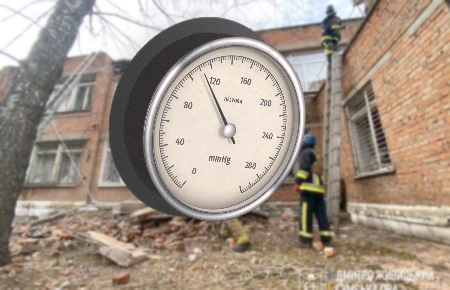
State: 110 mmHg
